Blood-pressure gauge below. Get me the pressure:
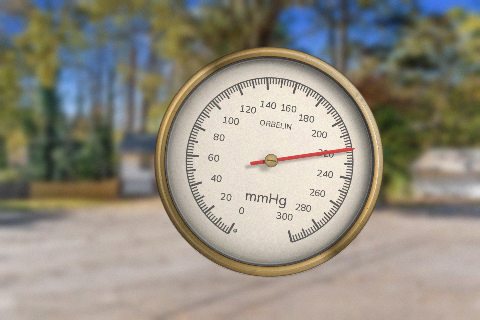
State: 220 mmHg
